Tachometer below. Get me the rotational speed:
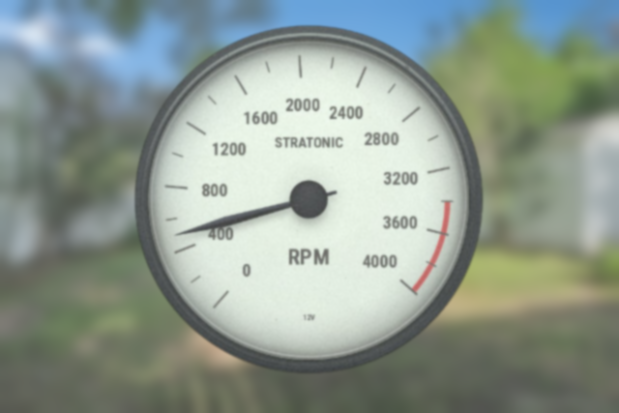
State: 500 rpm
